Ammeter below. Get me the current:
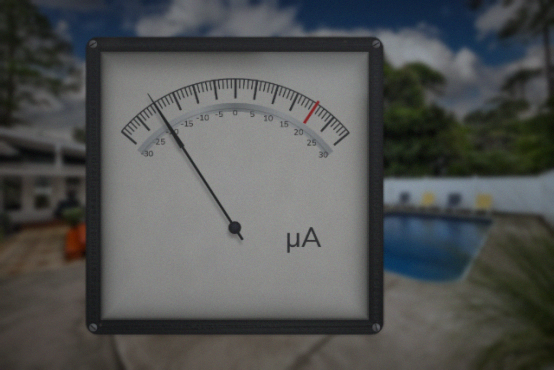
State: -20 µA
